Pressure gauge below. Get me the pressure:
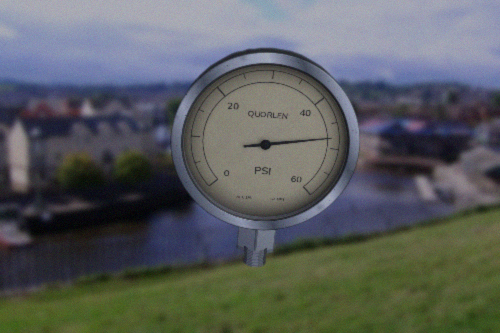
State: 47.5 psi
